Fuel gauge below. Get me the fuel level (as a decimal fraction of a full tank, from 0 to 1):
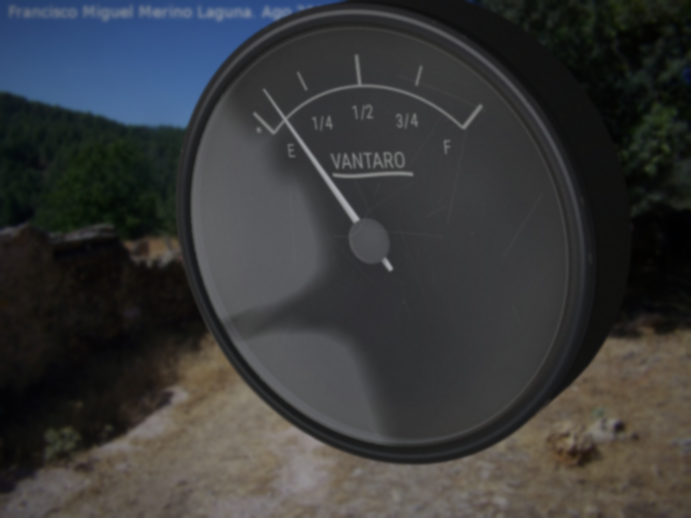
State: 0.125
